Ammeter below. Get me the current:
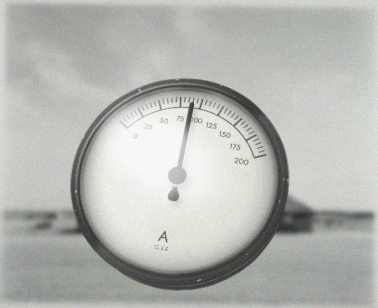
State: 90 A
